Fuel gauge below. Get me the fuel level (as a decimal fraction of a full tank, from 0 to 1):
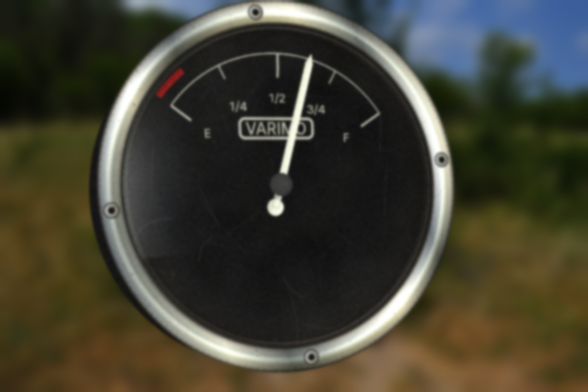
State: 0.625
